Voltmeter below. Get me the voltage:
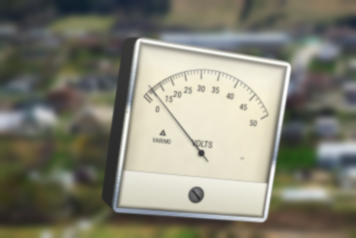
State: 10 V
